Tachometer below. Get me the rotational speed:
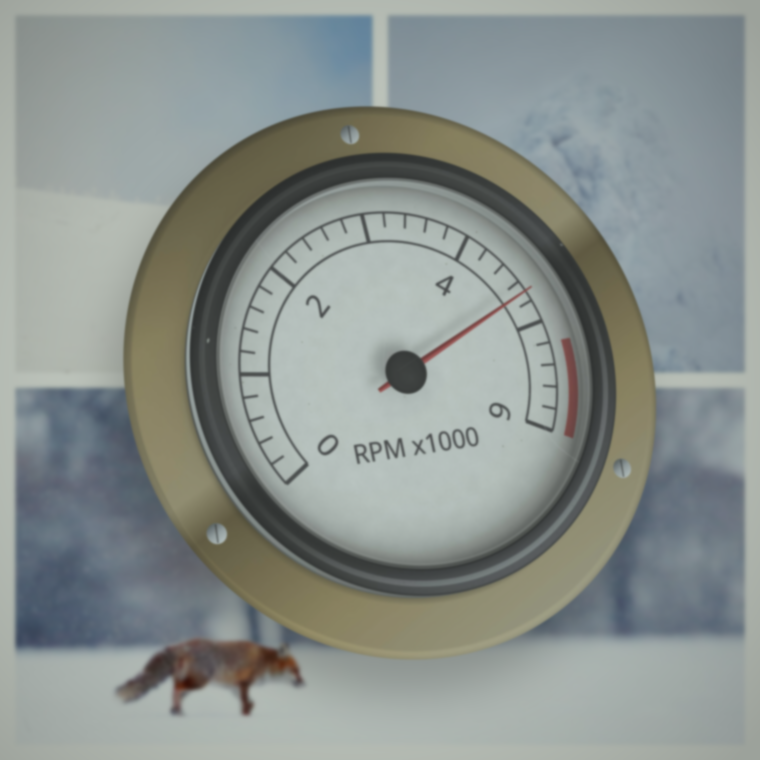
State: 4700 rpm
